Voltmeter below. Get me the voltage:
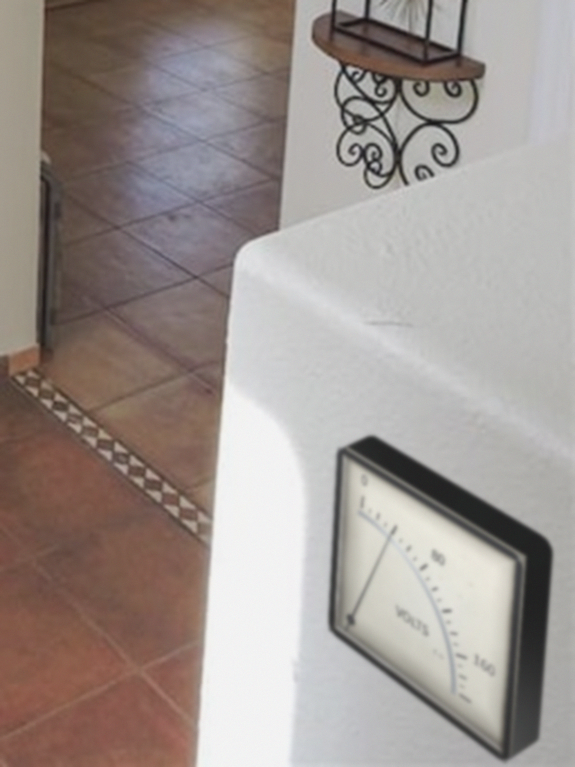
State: 40 V
